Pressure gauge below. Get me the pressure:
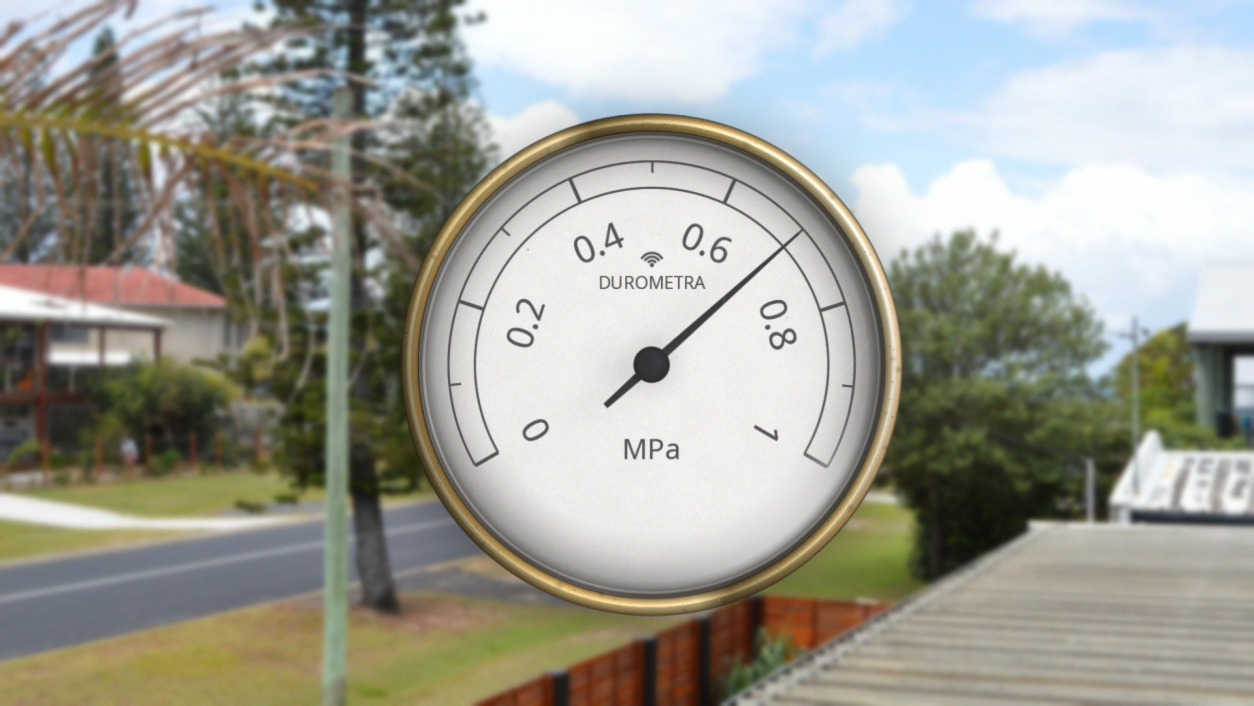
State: 0.7 MPa
